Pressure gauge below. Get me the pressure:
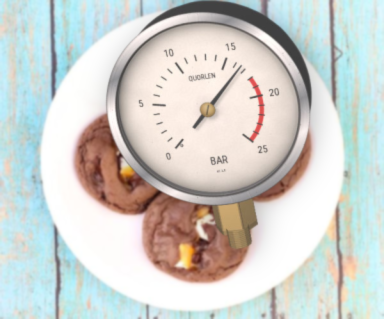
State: 16.5 bar
